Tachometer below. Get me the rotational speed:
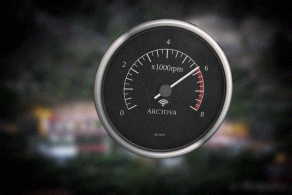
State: 5750 rpm
